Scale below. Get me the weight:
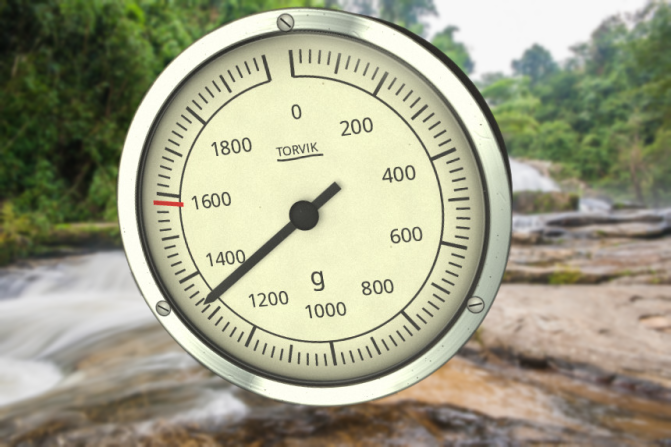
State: 1330 g
